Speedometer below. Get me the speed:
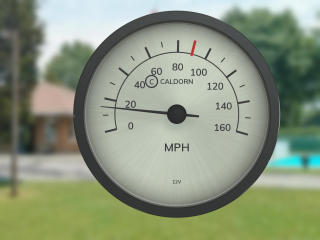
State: 15 mph
